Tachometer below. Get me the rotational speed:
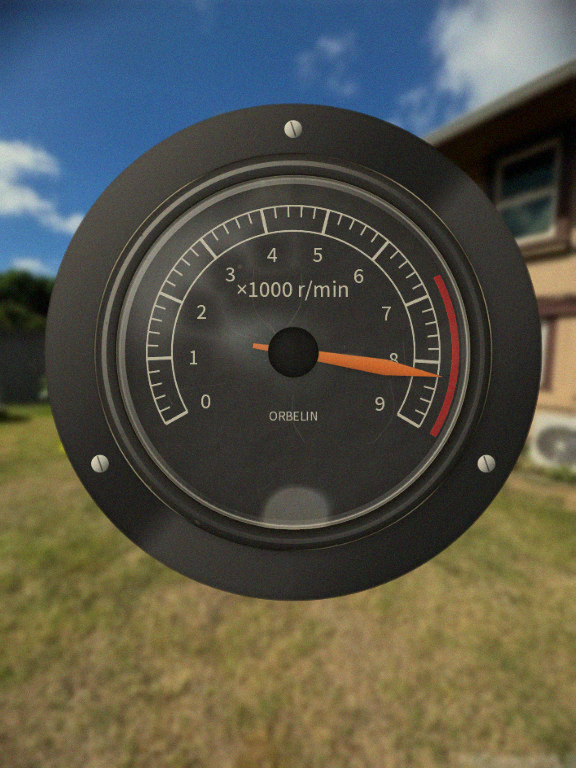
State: 8200 rpm
